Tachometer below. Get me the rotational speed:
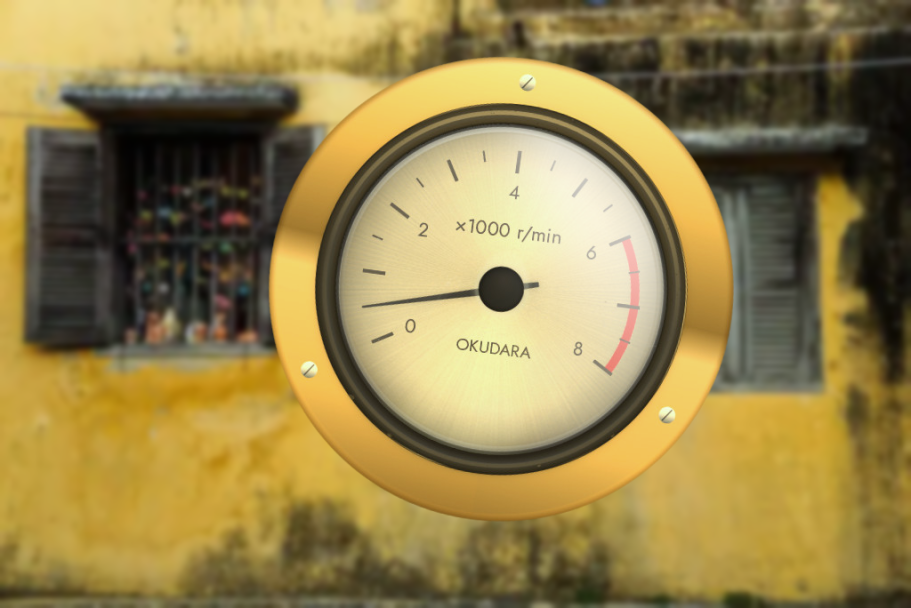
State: 500 rpm
